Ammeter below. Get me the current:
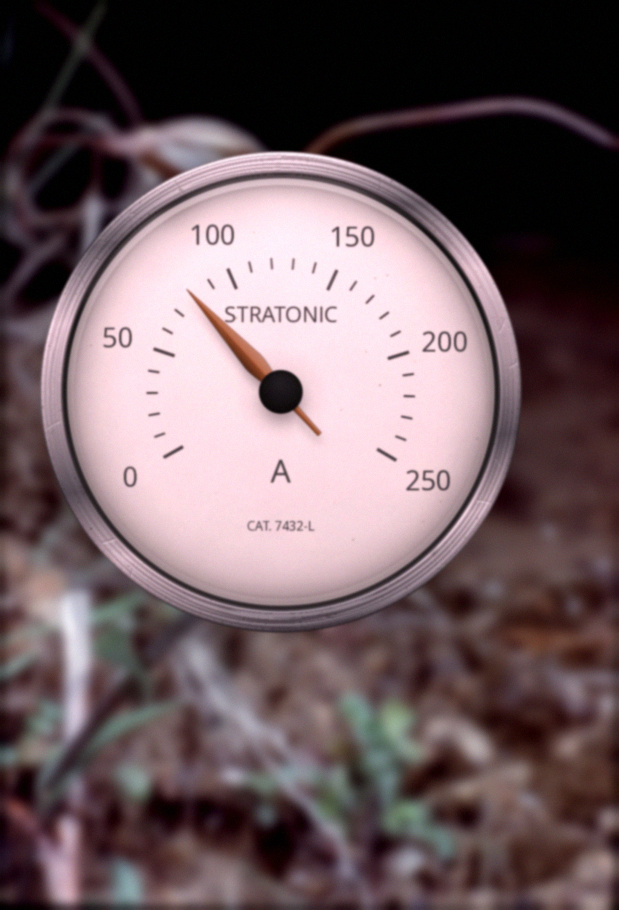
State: 80 A
